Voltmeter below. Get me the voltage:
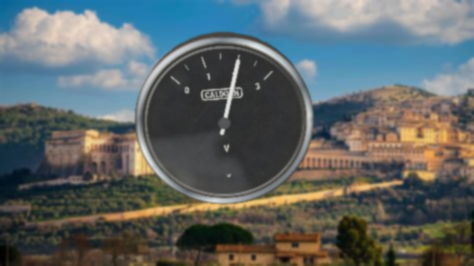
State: 2 V
